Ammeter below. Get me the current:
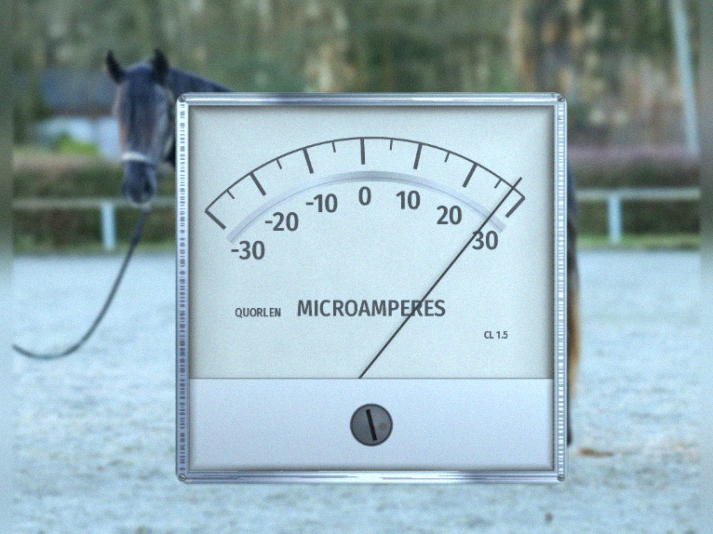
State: 27.5 µA
